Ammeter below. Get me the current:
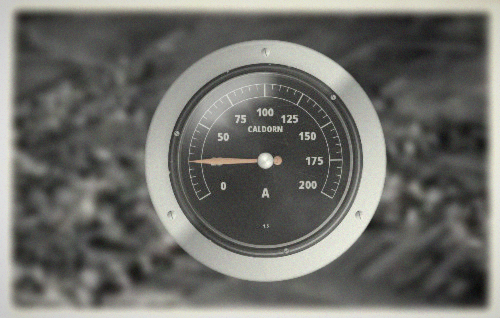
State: 25 A
